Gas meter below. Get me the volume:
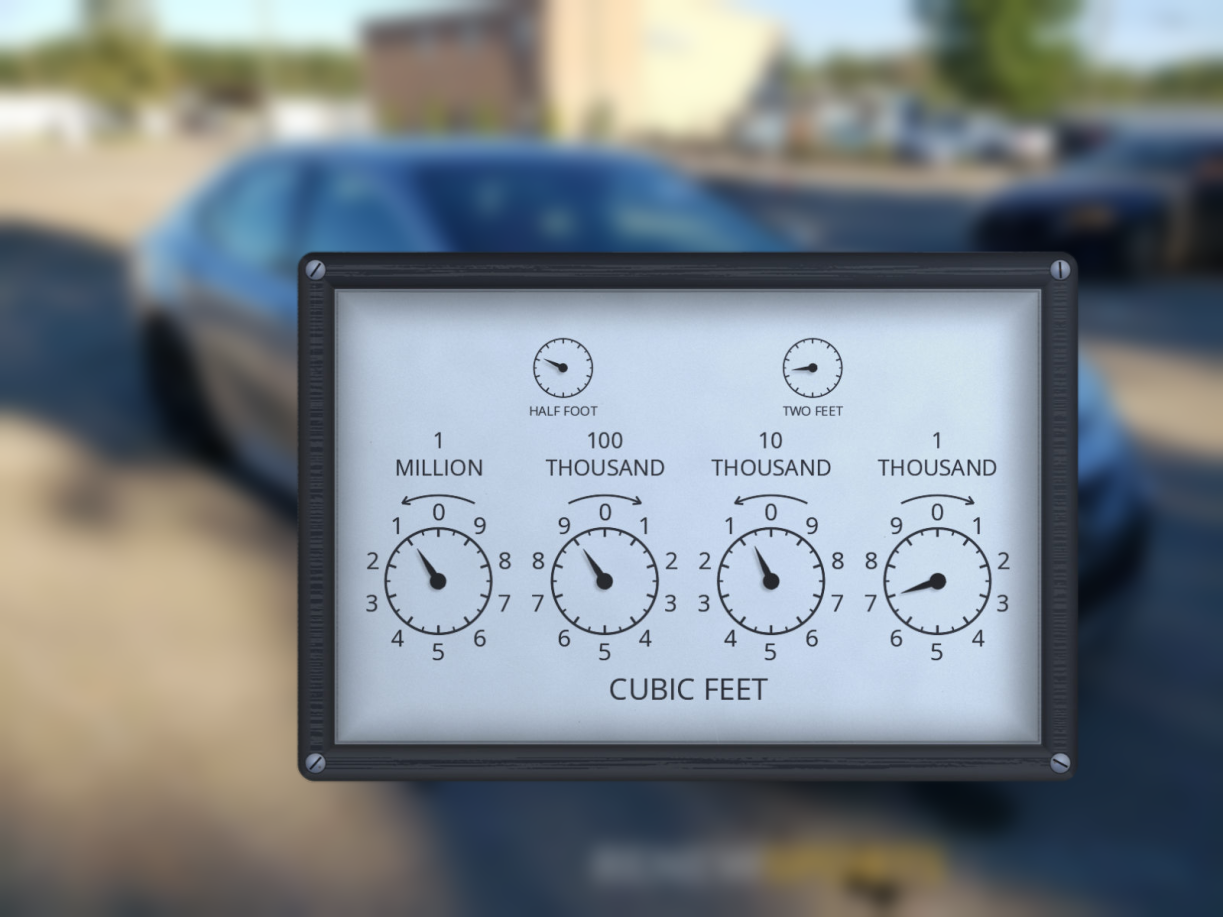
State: 90700 ft³
